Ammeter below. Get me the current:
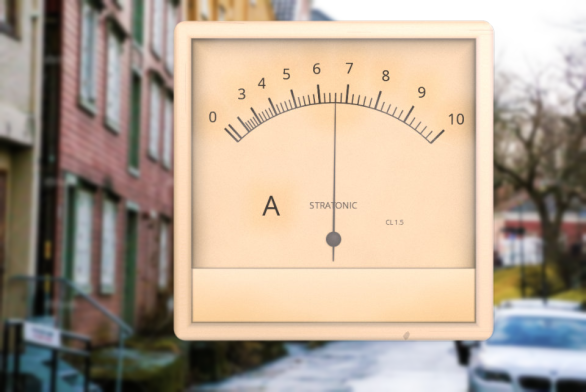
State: 6.6 A
